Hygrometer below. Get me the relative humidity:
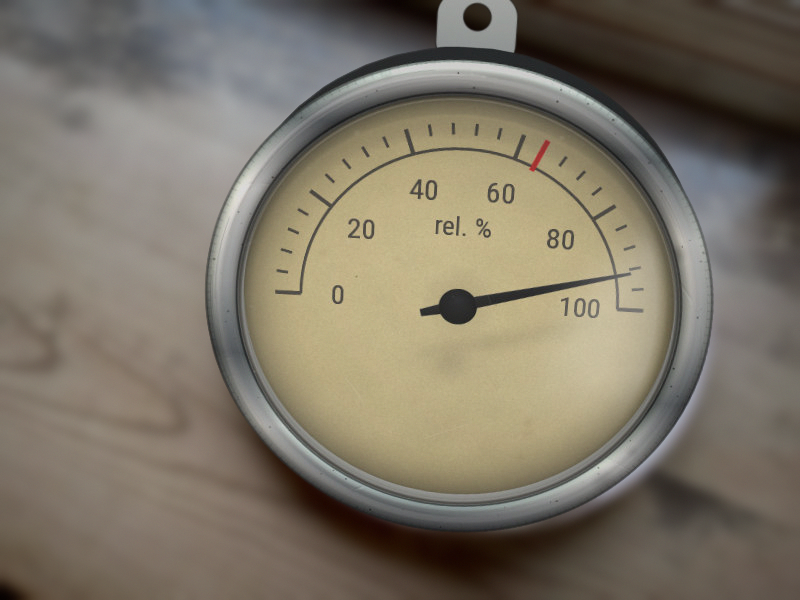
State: 92 %
